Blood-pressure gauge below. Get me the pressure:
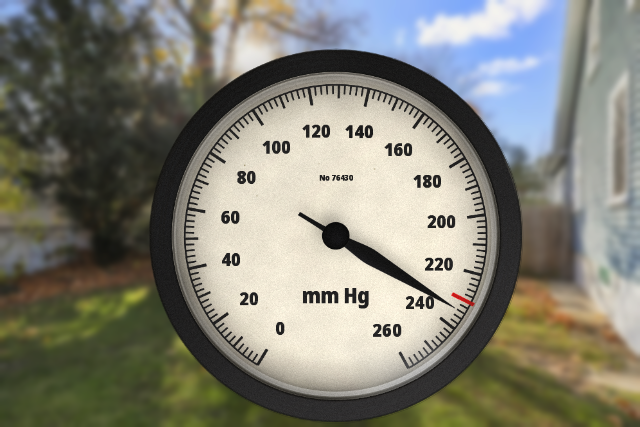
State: 234 mmHg
